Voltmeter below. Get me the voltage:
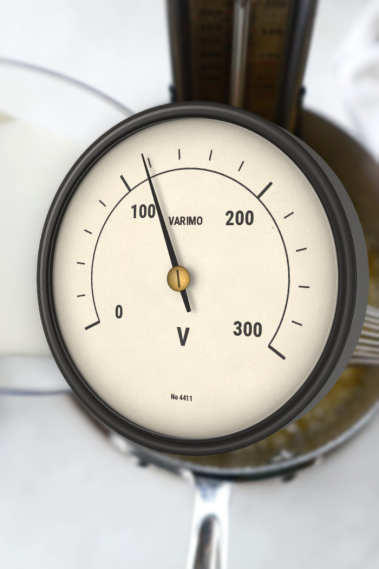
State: 120 V
